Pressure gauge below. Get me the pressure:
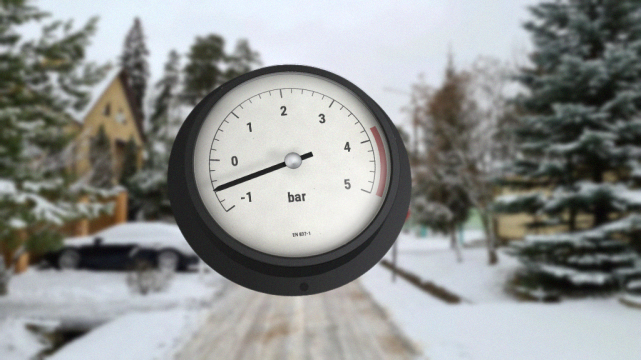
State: -0.6 bar
